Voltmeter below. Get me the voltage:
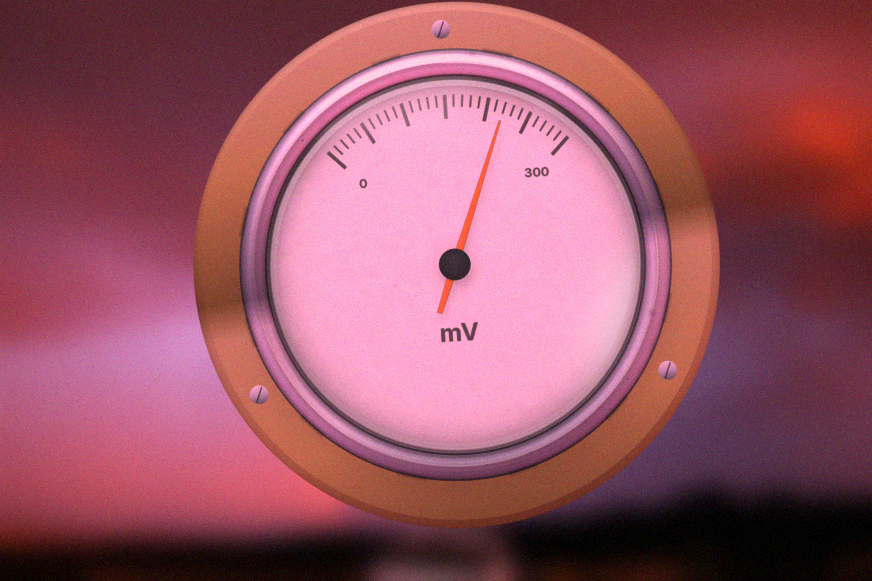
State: 220 mV
